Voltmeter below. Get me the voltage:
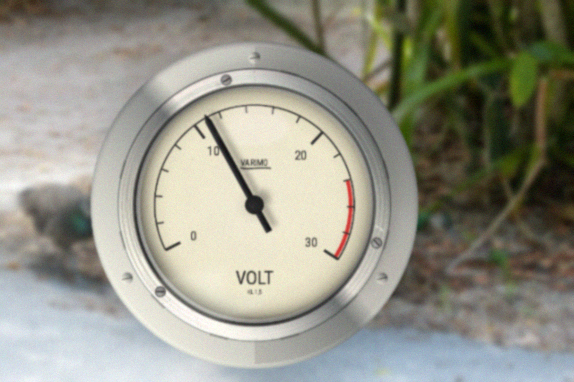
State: 11 V
